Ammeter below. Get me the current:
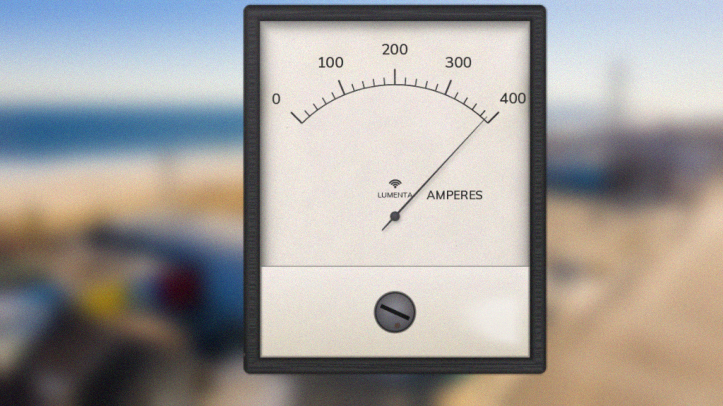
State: 390 A
